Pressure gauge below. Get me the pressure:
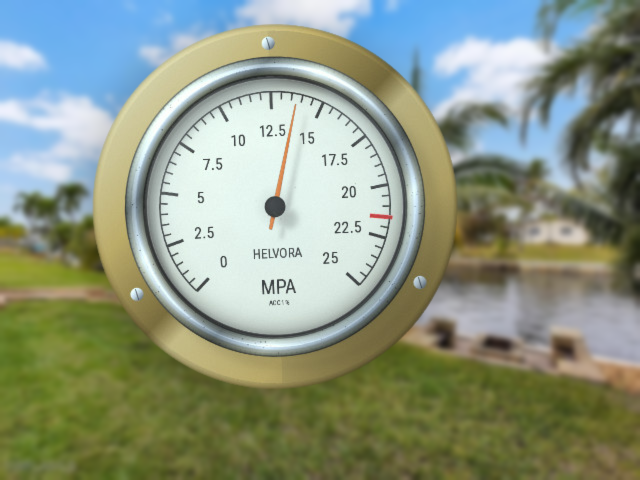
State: 13.75 MPa
